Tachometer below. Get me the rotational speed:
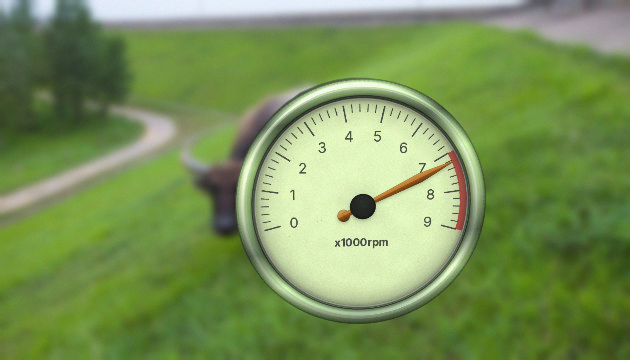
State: 7200 rpm
